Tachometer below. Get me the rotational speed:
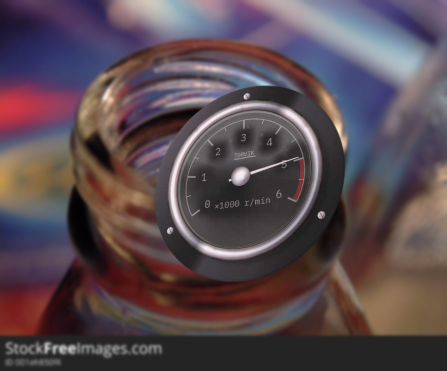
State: 5000 rpm
